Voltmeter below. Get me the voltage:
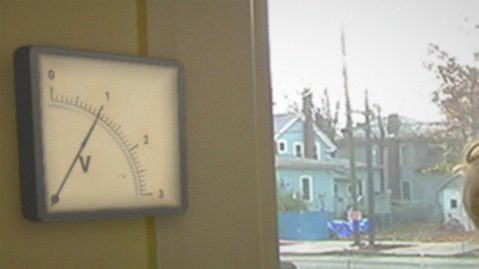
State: 1 V
